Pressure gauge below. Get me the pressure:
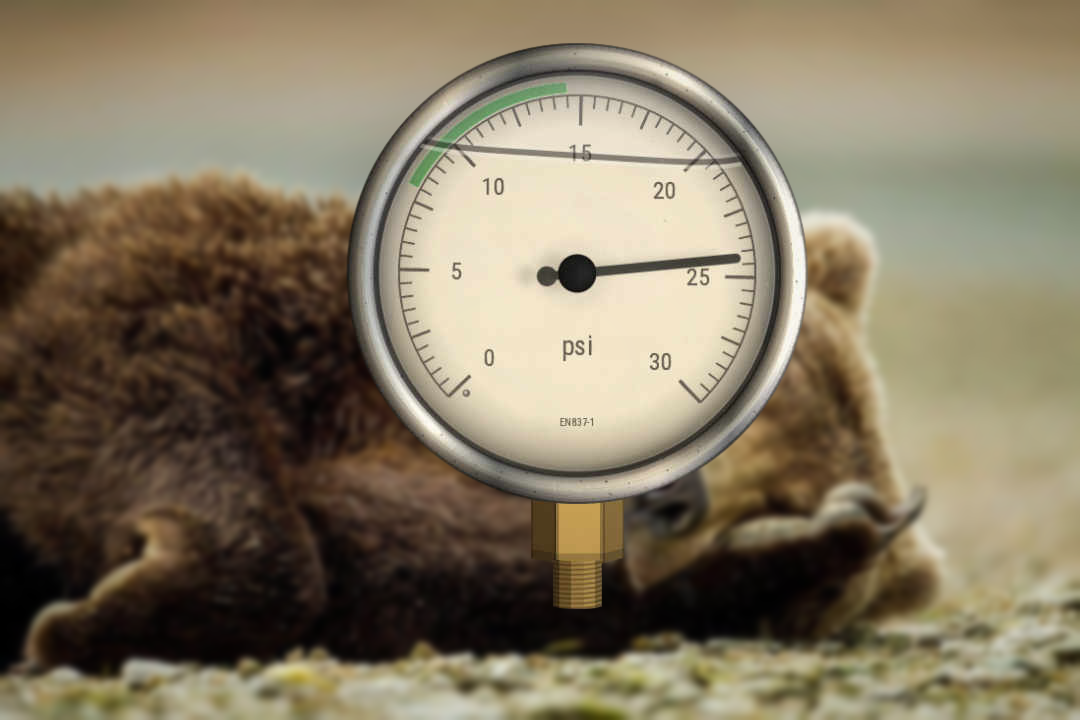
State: 24.25 psi
